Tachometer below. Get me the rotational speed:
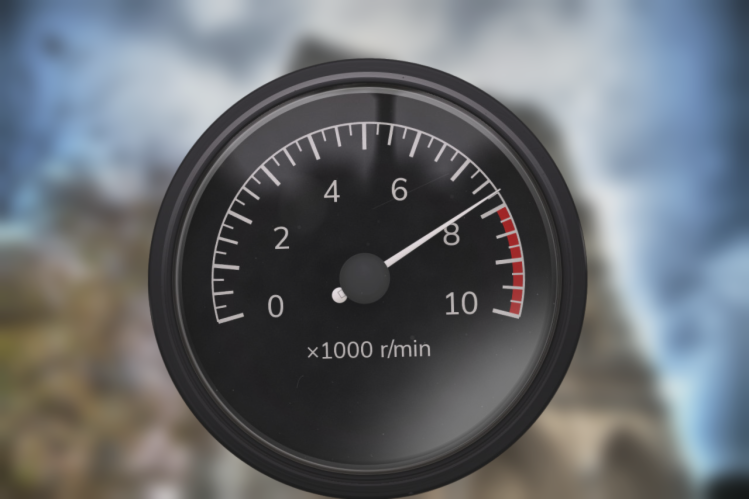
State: 7750 rpm
